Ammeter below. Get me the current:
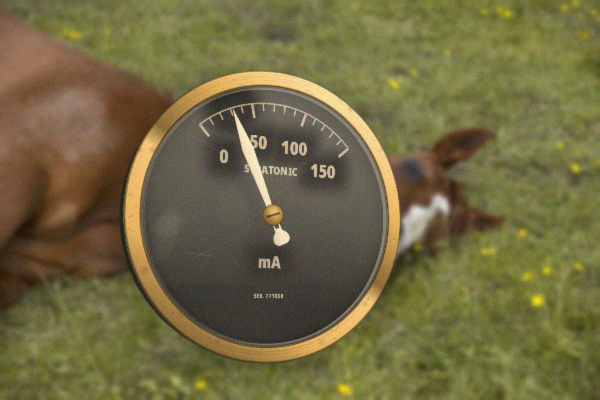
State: 30 mA
